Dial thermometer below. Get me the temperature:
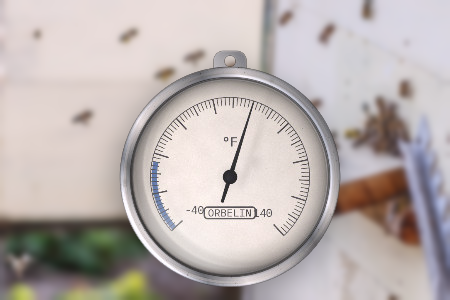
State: 60 °F
